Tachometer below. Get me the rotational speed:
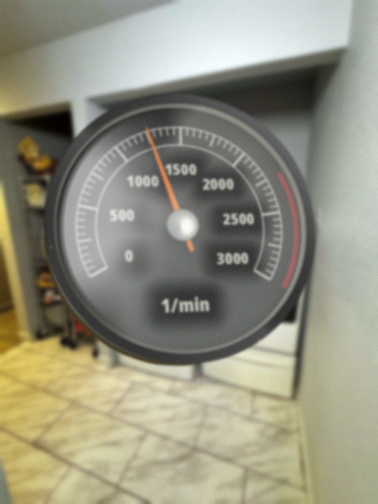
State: 1250 rpm
